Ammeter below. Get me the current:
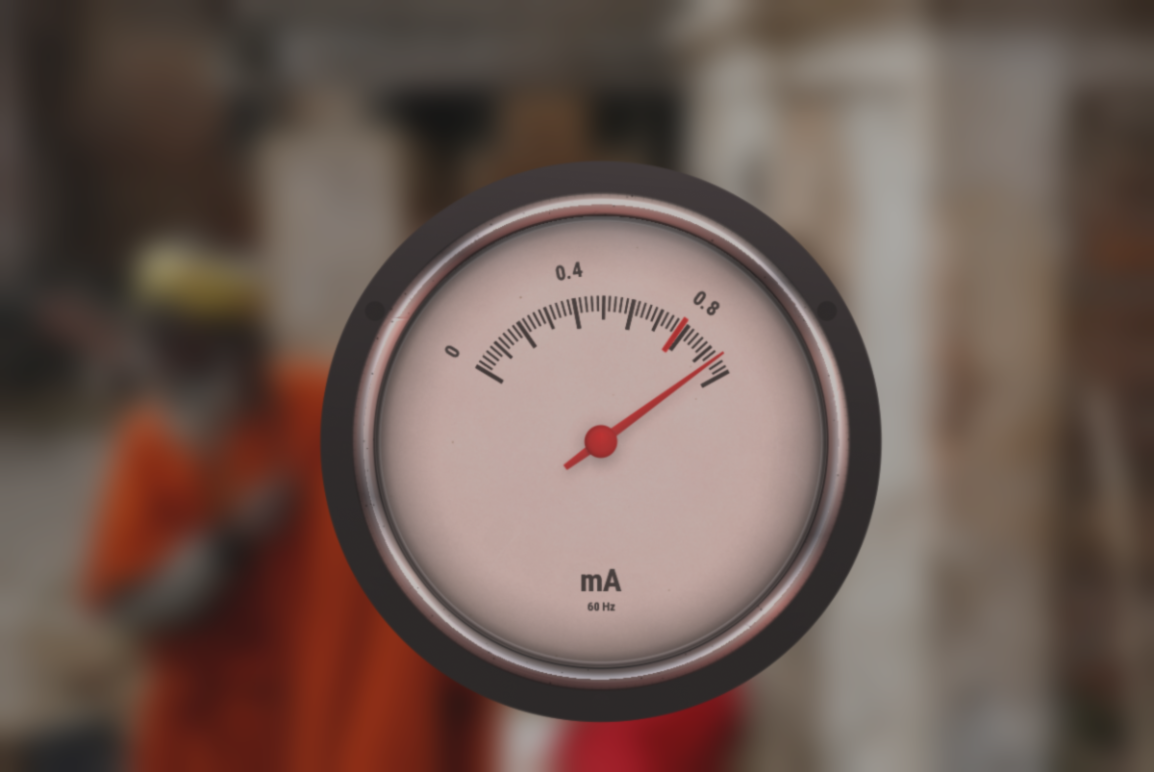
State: 0.94 mA
